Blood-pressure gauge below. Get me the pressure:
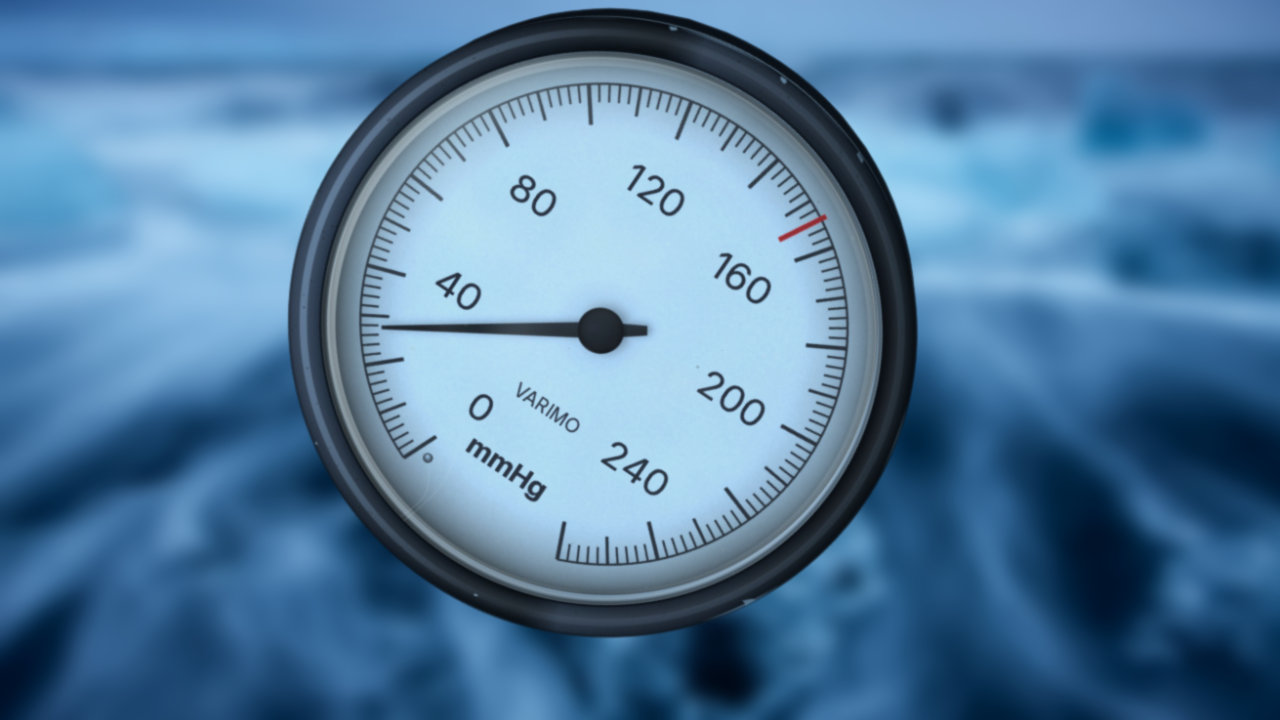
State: 28 mmHg
